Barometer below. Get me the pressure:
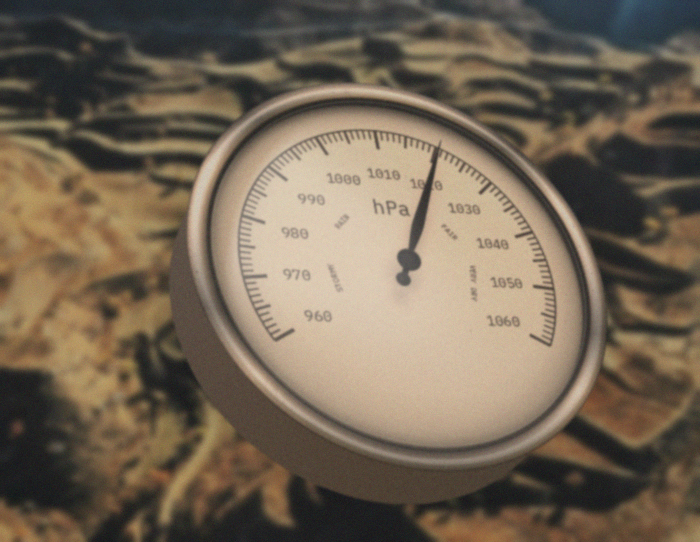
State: 1020 hPa
